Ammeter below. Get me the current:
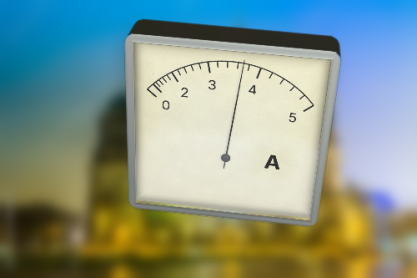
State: 3.7 A
